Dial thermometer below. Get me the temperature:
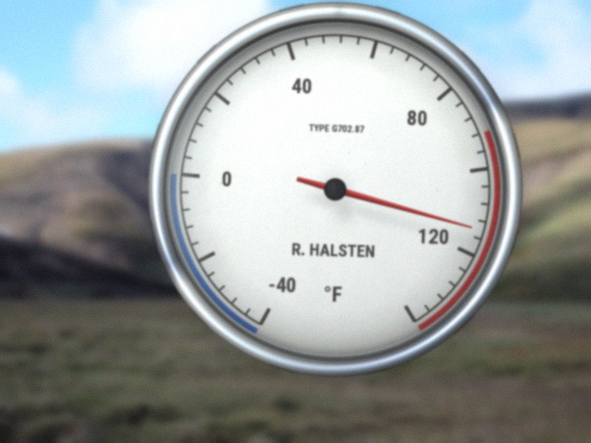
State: 114 °F
